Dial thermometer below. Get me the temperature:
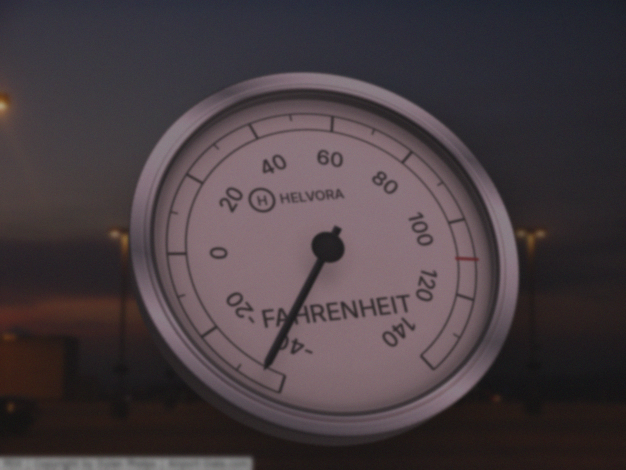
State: -35 °F
